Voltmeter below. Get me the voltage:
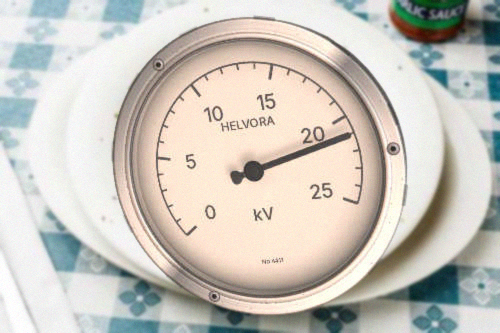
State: 21 kV
